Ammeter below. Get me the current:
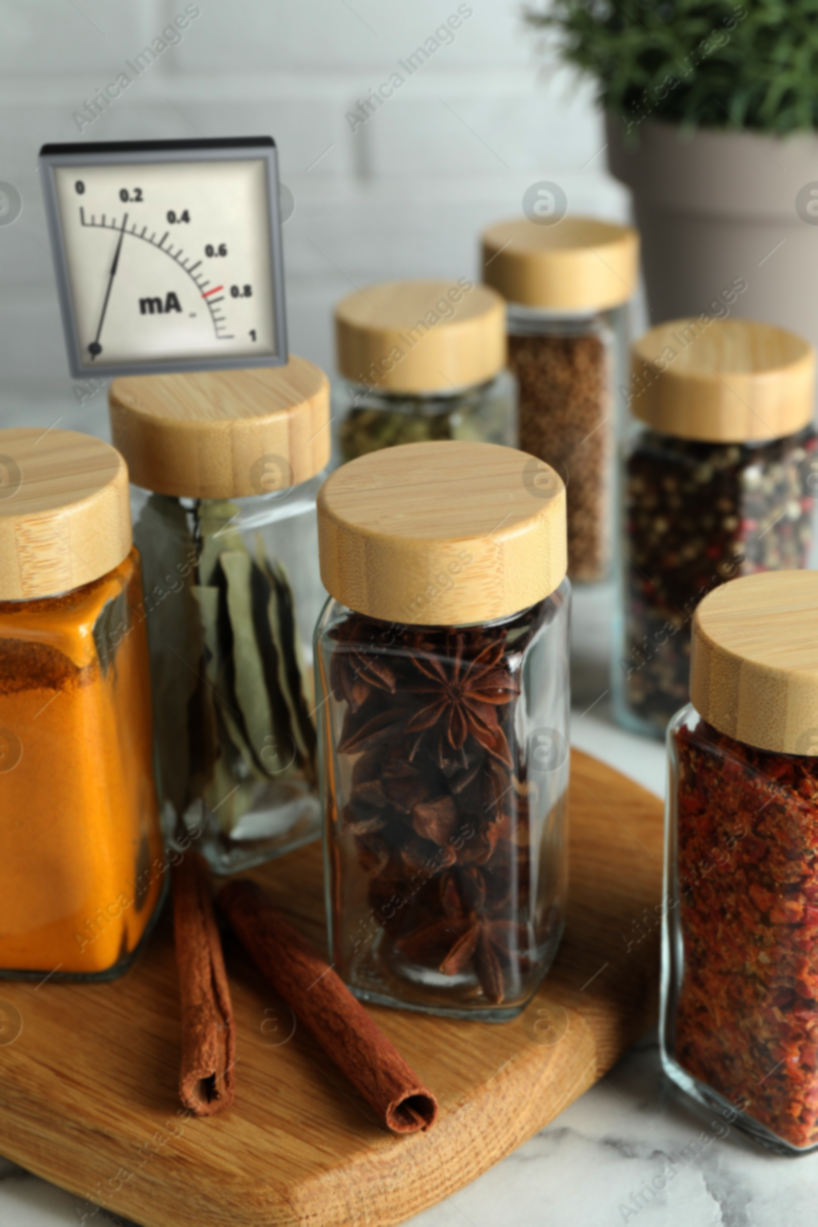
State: 0.2 mA
